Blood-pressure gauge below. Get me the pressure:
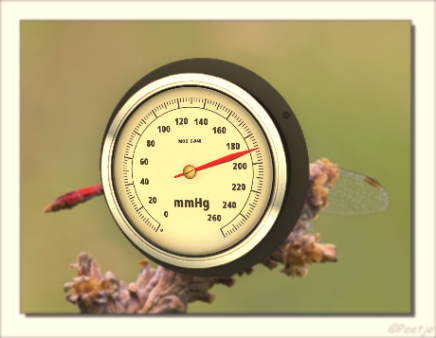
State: 190 mmHg
